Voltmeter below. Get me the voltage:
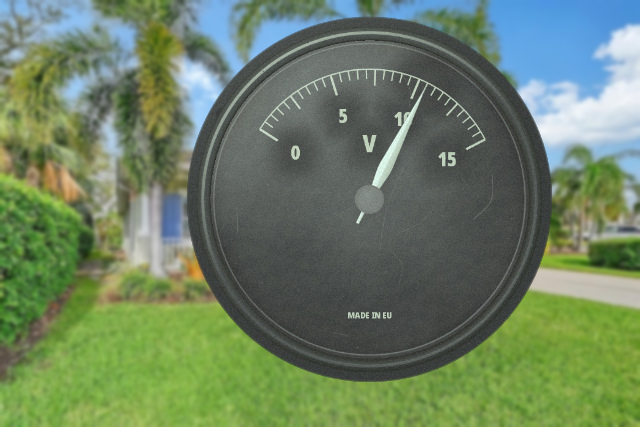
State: 10.5 V
